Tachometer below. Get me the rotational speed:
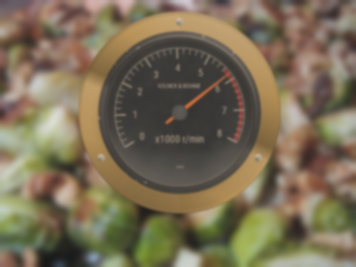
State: 5800 rpm
